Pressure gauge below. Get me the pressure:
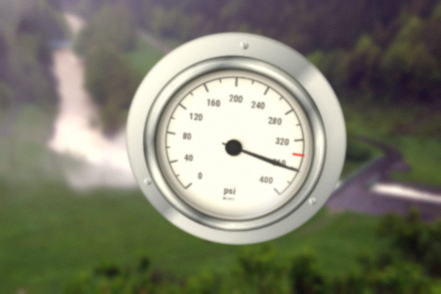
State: 360 psi
